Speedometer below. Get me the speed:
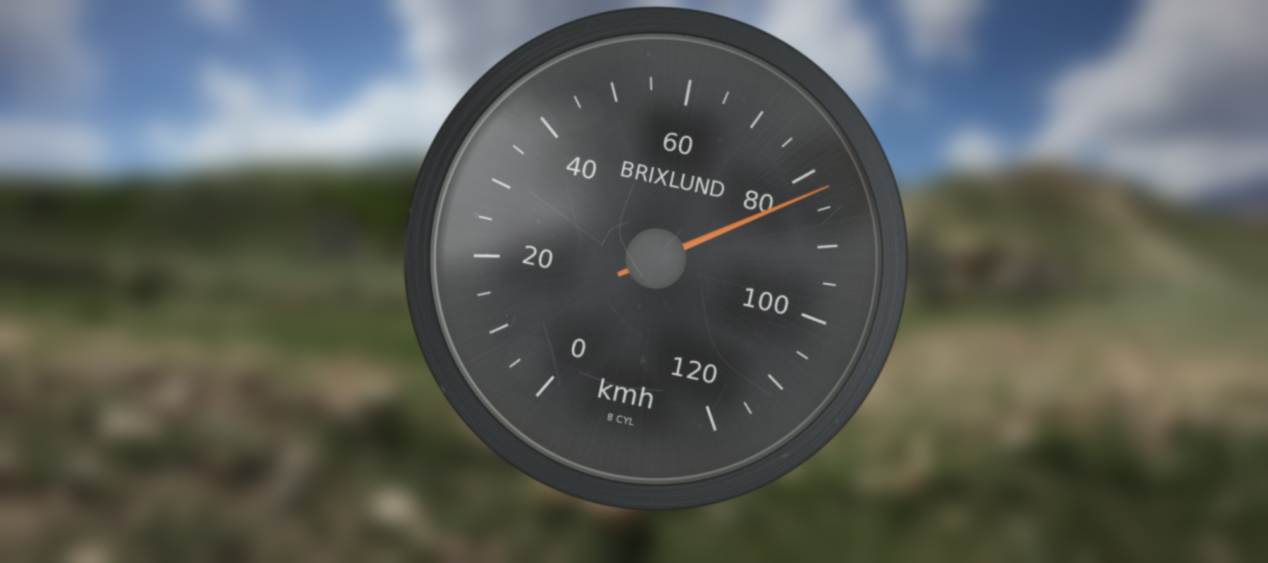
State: 82.5 km/h
